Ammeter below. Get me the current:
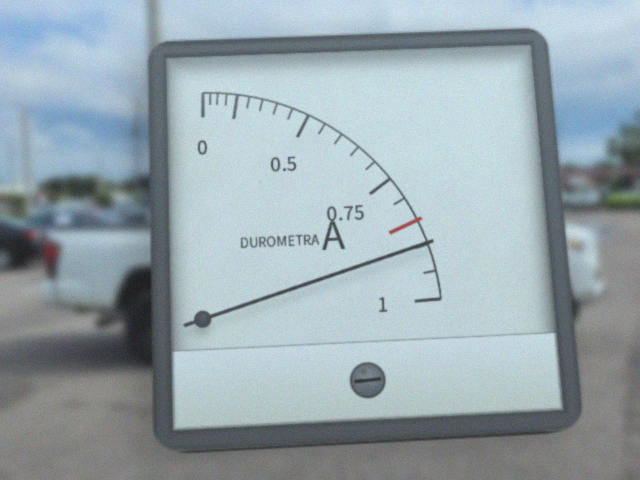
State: 0.9 A
